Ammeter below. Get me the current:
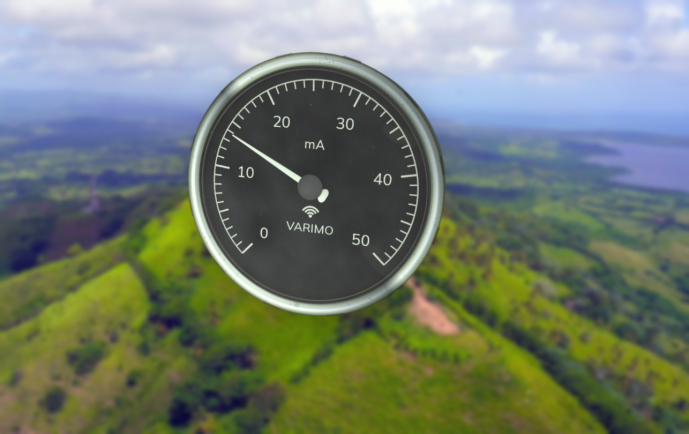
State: 14 mA
